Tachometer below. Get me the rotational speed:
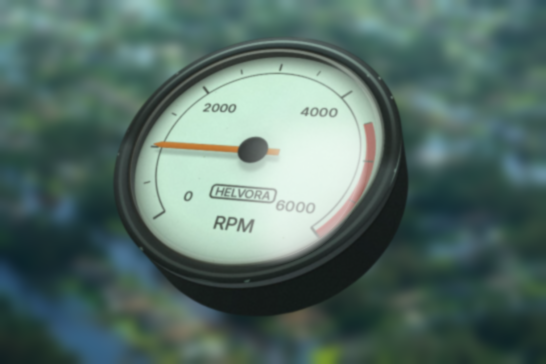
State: 1000 rpm
